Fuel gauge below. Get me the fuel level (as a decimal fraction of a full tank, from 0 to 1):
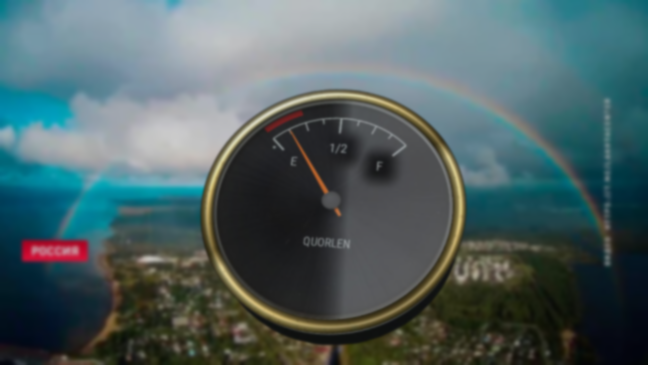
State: 0.125
